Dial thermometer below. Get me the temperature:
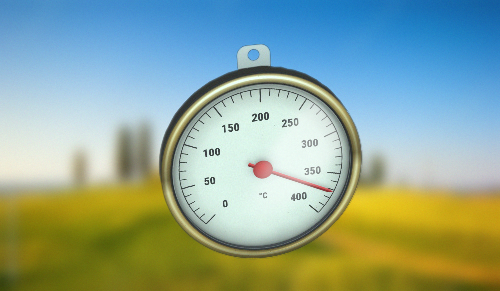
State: 370 °C
